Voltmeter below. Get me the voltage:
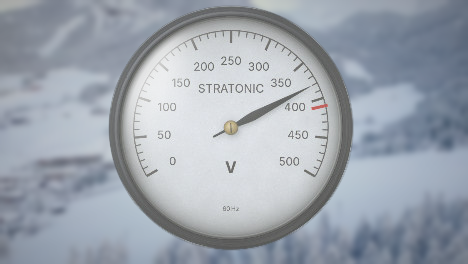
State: 380 V
